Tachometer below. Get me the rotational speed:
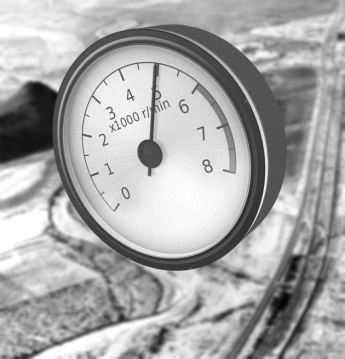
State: 5000 rpm
